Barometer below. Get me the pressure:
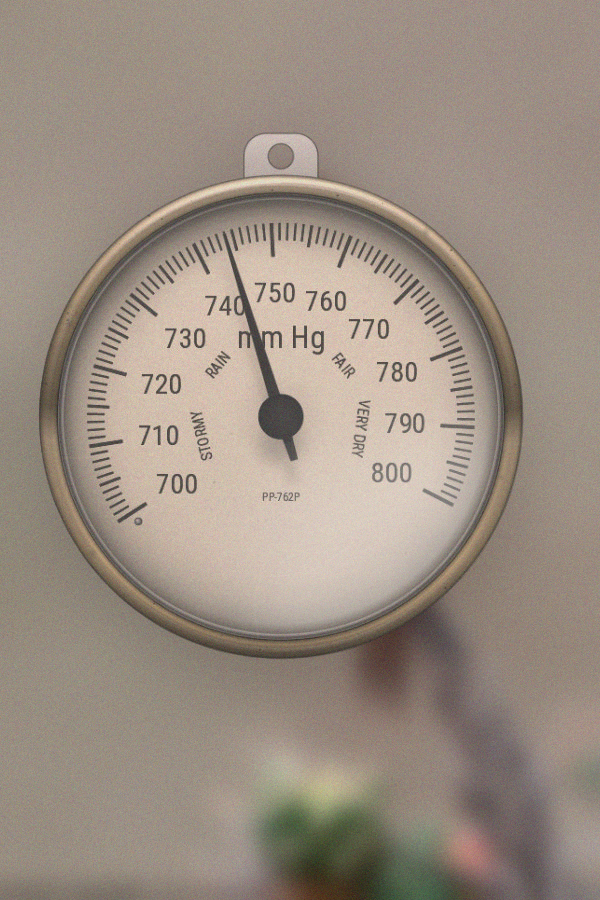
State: 744 mmHg
